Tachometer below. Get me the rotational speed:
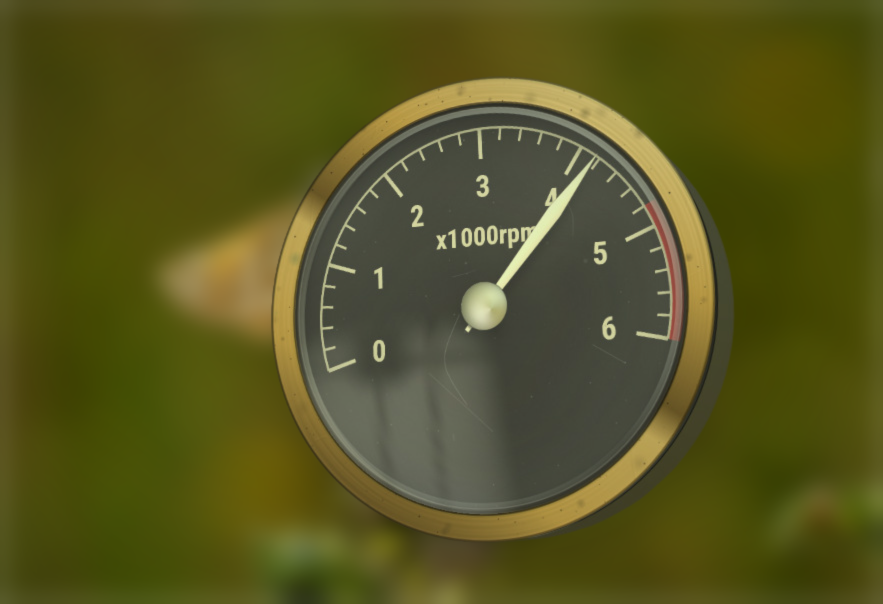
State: 4200 rpm
